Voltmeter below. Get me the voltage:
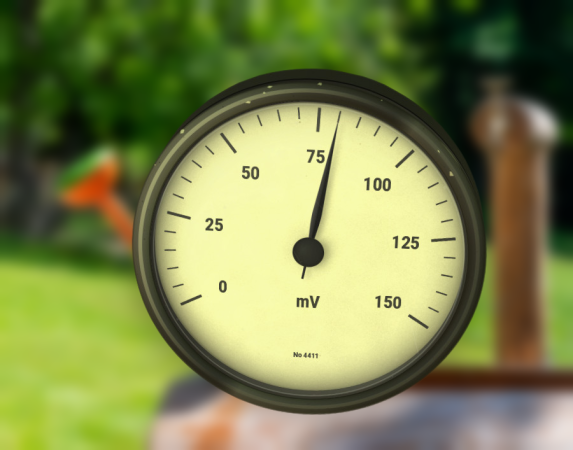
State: 80 mV
